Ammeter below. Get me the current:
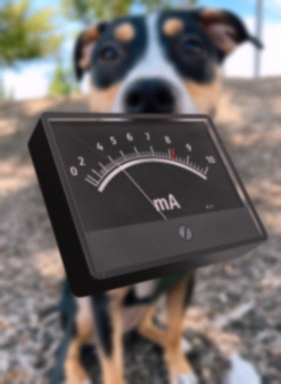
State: 4 mA
